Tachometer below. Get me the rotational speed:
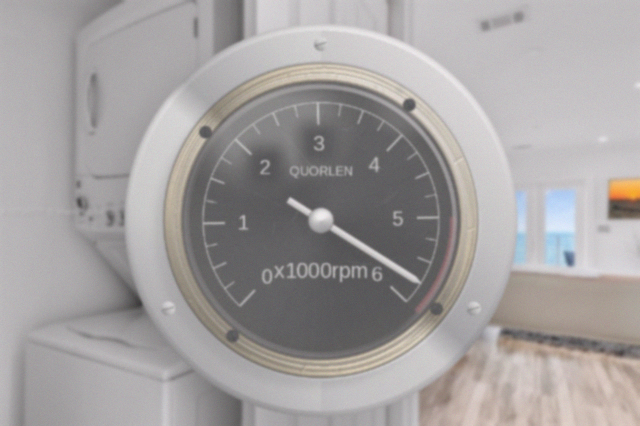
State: 5750 rpm
